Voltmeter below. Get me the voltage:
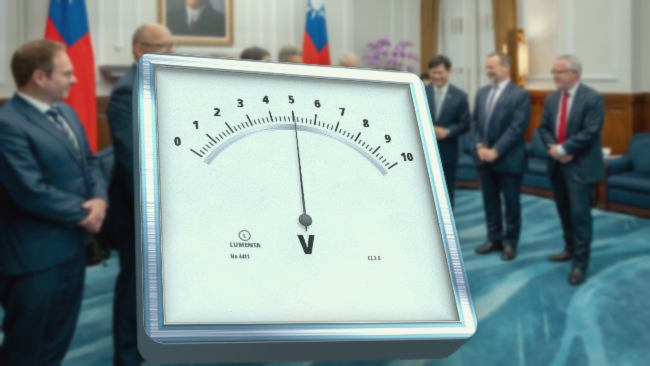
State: 5 V
